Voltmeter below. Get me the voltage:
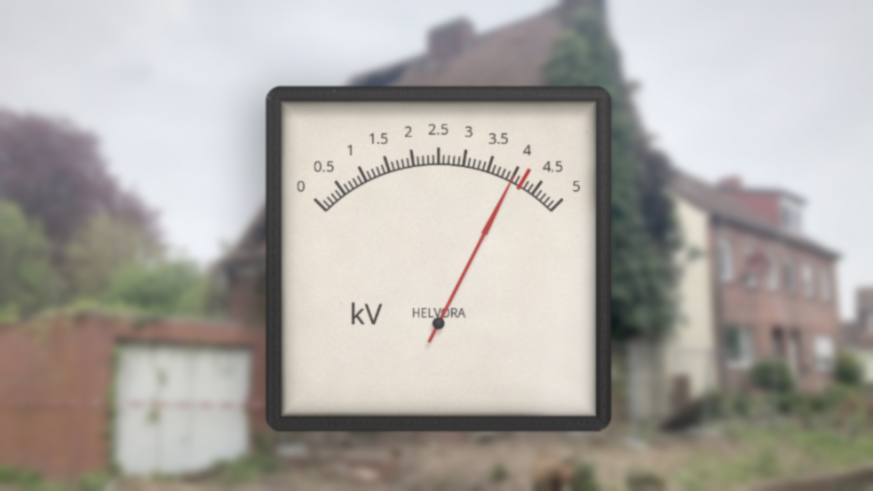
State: 4 kV
